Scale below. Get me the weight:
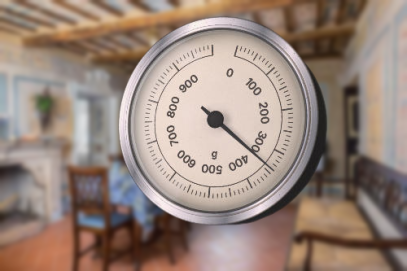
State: 340 g
